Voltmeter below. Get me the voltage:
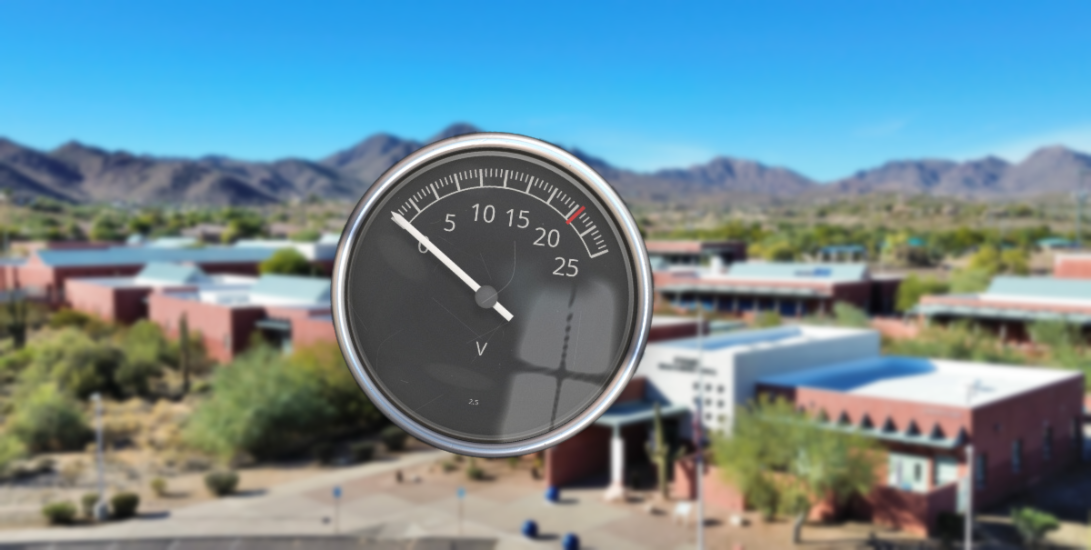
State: 0.5 V
